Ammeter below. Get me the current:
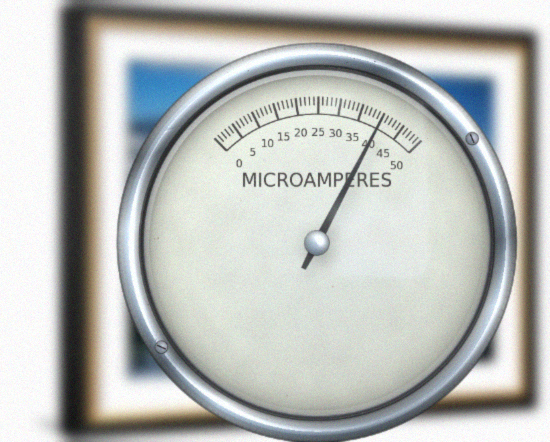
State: 40 µA
